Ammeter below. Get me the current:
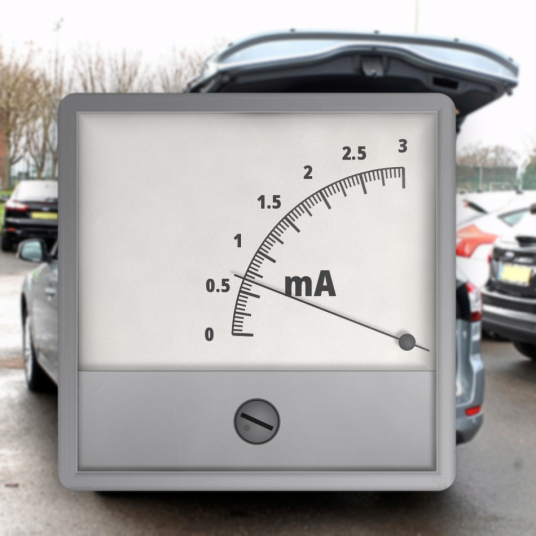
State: 0.65 mA
